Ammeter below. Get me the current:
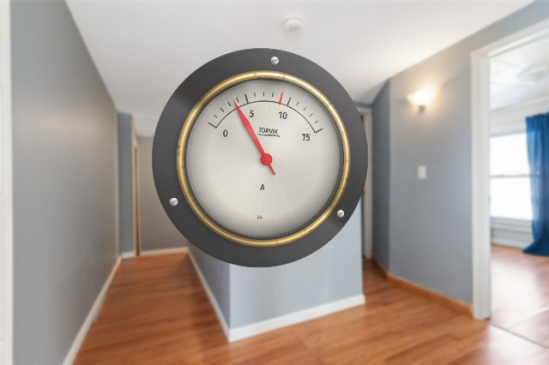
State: 3.5 A
